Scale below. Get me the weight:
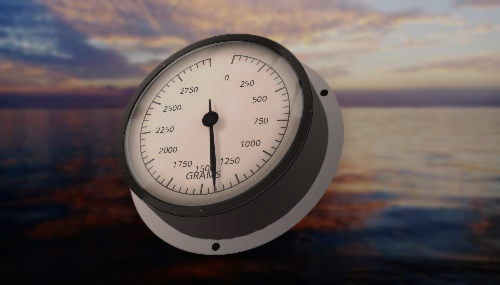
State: 1400 g
